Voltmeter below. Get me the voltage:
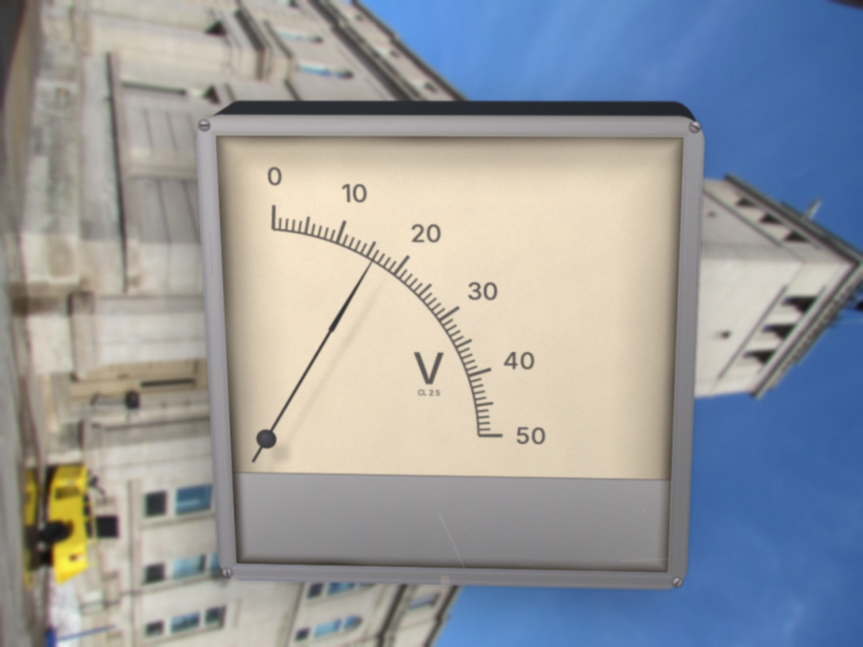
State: 16 V
